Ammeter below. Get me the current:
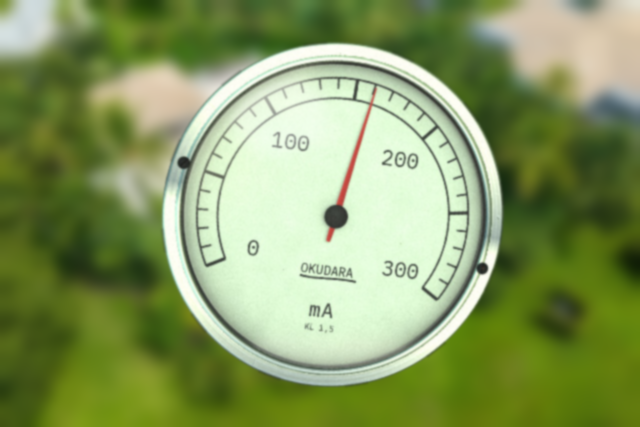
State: 160 mA
